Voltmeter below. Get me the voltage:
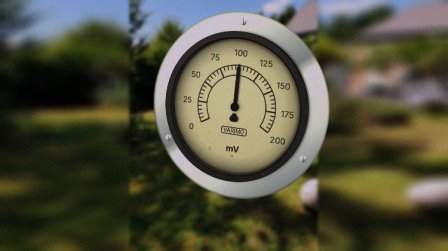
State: 100 mV
